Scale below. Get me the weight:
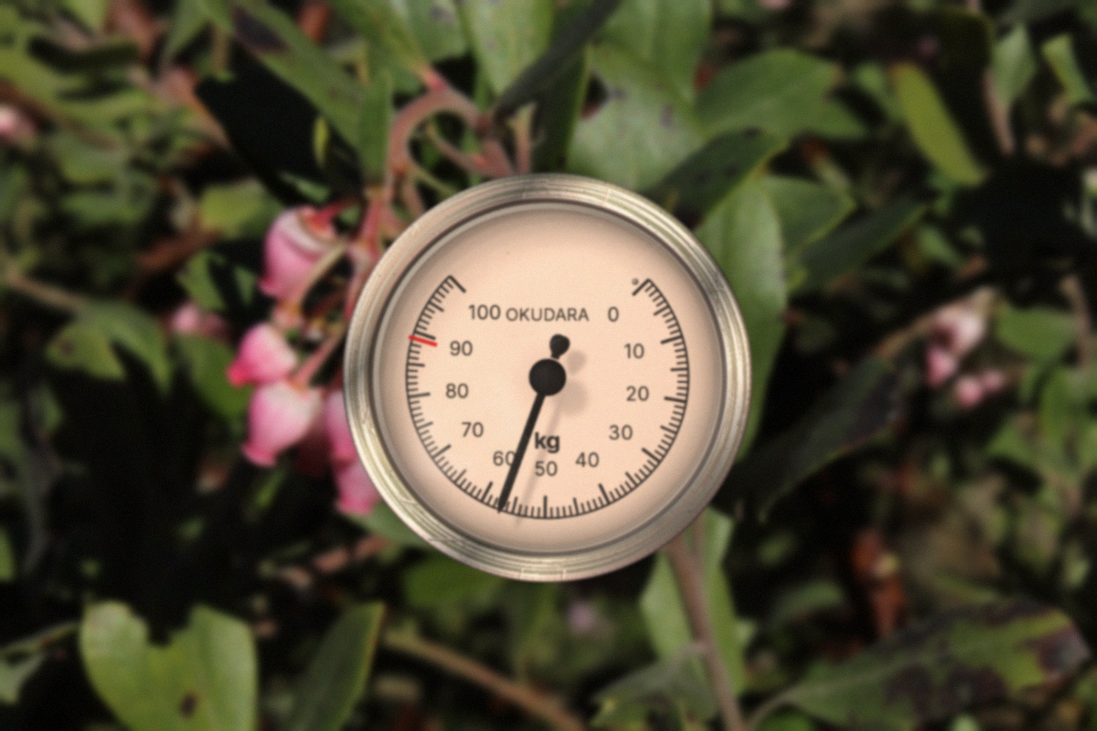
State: 57 kg
